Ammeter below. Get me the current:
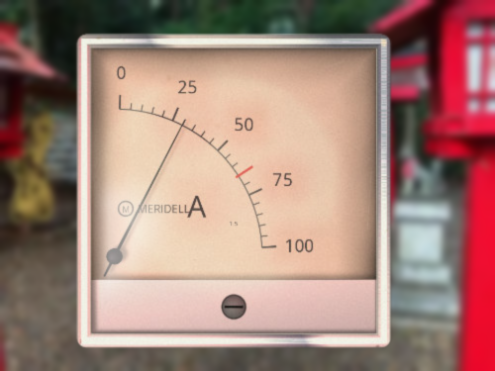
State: 30 A
